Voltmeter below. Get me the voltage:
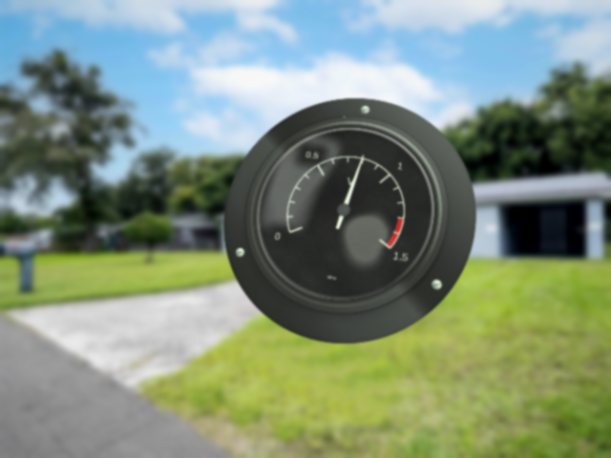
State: 0.8 V
